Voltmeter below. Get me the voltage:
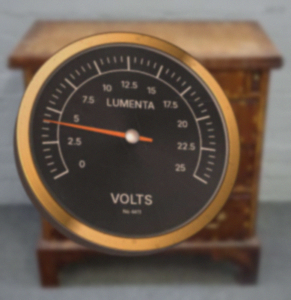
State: 4 V
